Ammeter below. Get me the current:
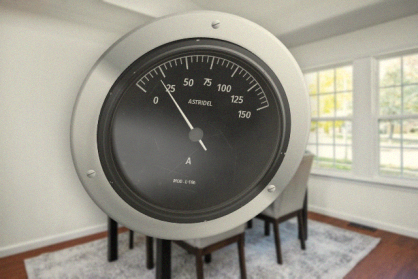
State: 20 A
